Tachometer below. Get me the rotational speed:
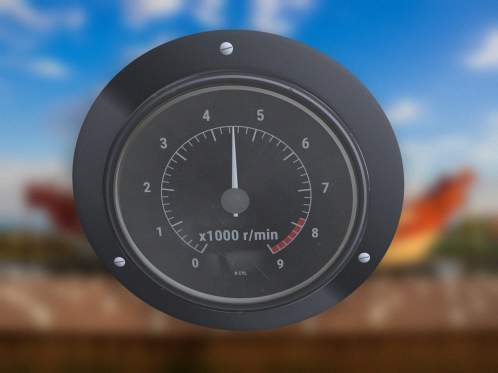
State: 4500 rpm
